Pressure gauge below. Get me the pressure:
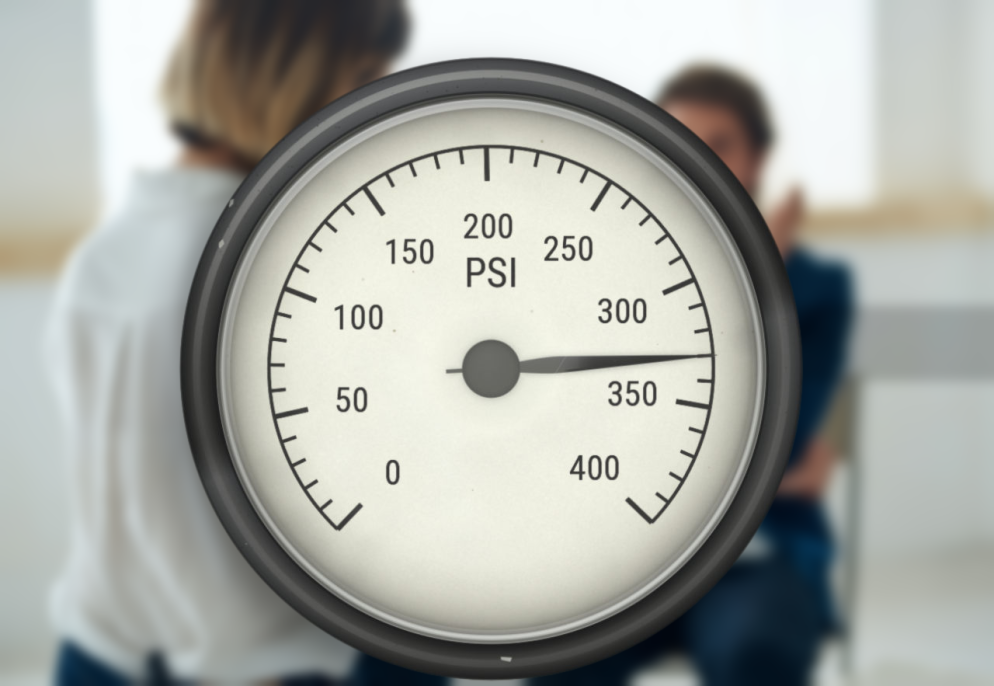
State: 330 psi
